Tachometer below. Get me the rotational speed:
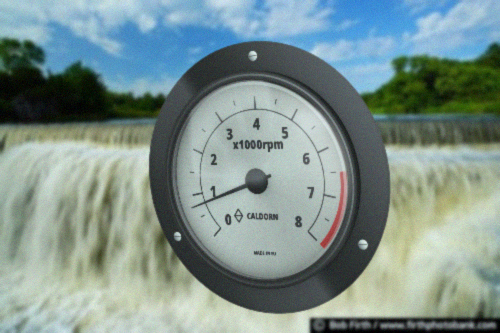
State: 750 rpm
